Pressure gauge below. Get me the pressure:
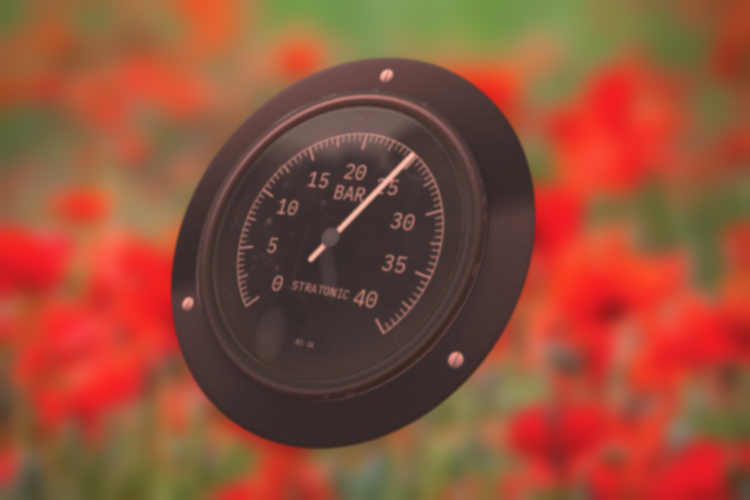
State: 25 bar
